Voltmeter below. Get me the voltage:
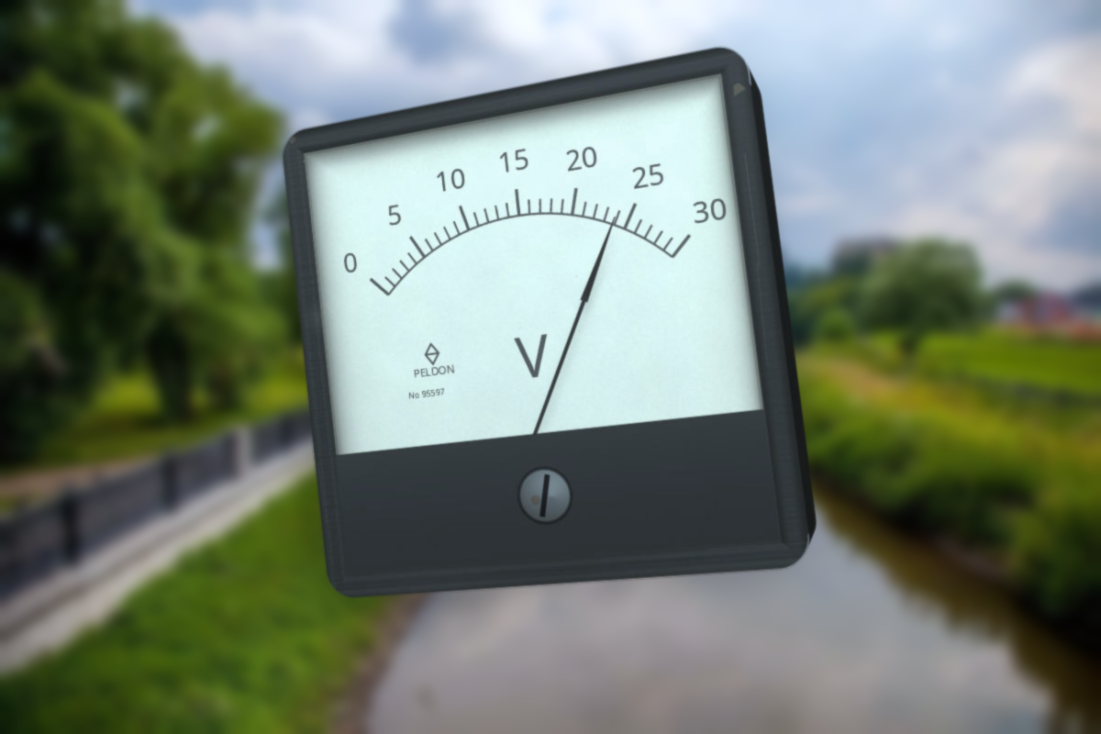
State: 24 V
